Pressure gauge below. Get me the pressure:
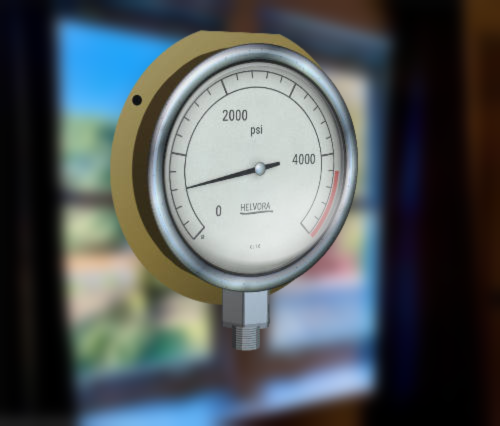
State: 600 psi
